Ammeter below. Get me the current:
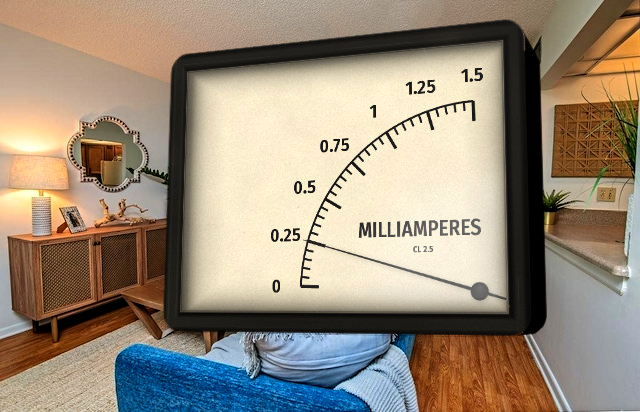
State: 0.25 mA
